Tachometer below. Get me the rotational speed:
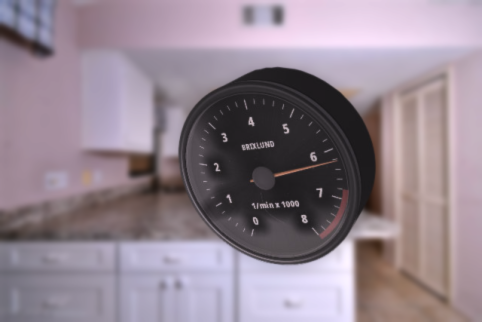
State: 6200 rpm
